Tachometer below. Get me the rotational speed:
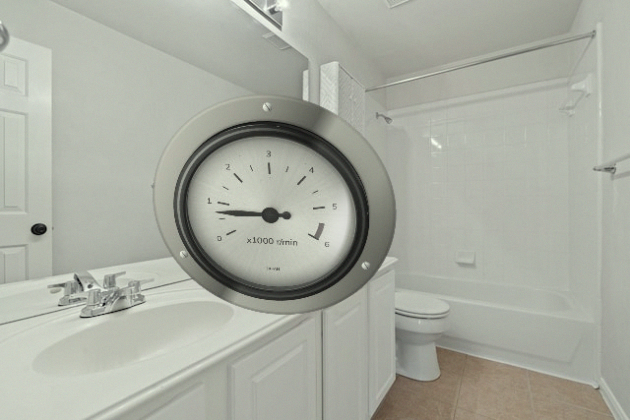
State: 750 rpm
